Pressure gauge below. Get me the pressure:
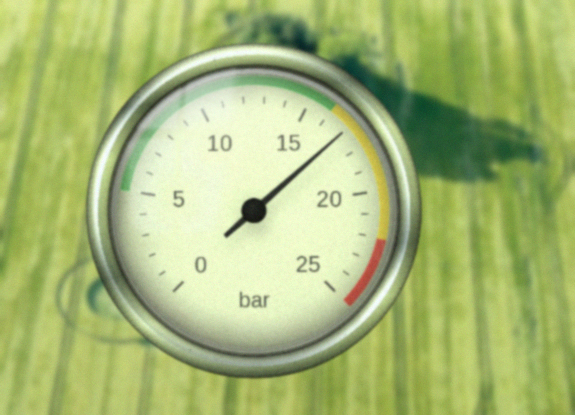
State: 17 bar
